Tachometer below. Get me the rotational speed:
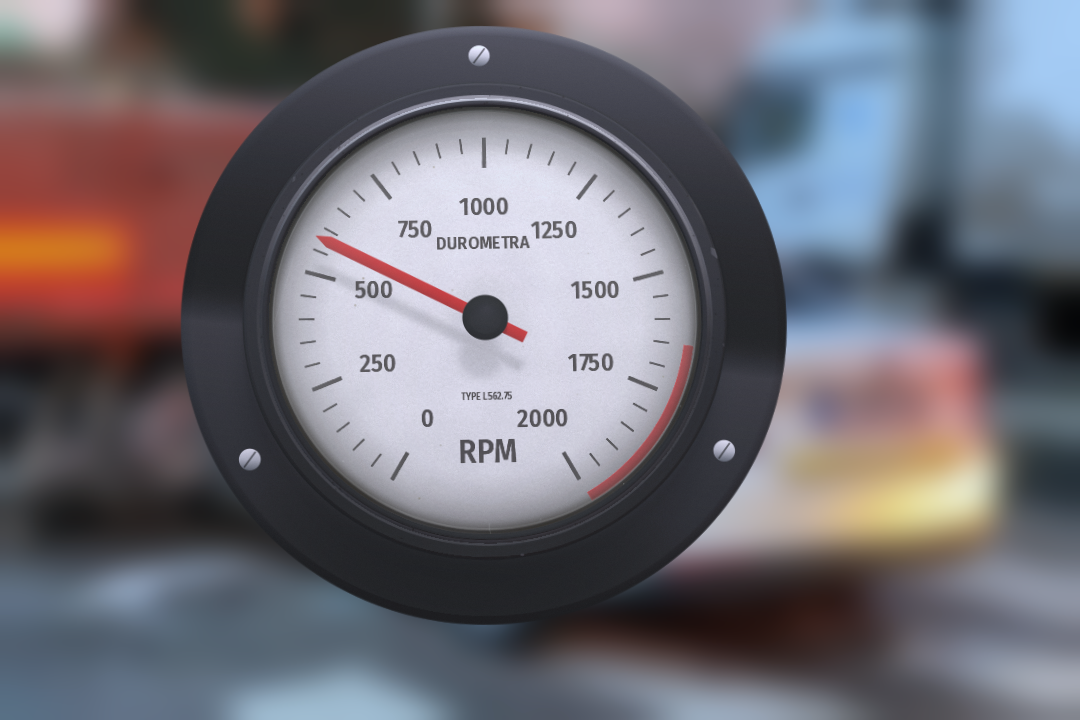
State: 575 rpm
